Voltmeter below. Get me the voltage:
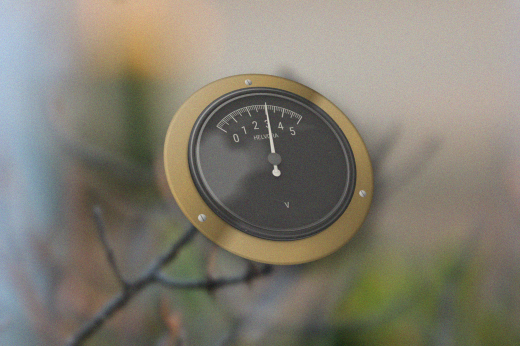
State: 3 V
